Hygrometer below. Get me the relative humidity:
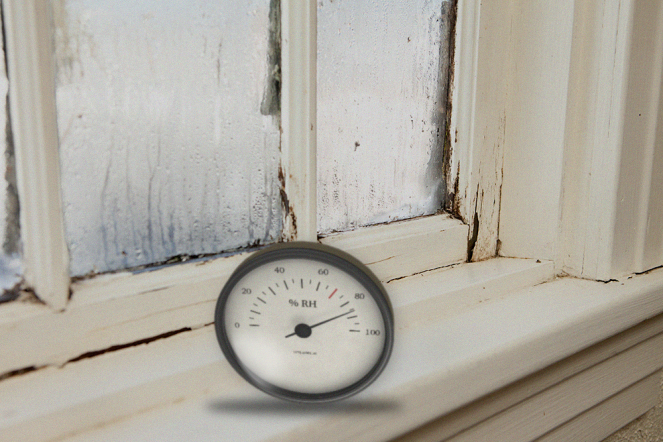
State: 85 %
